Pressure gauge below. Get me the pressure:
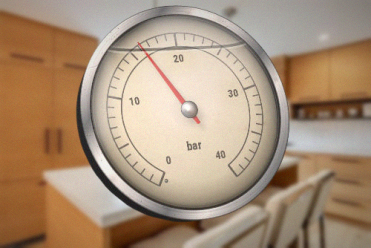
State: 16 bar
